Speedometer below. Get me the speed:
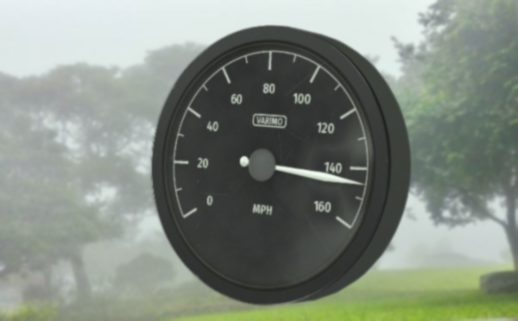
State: 145 mph
